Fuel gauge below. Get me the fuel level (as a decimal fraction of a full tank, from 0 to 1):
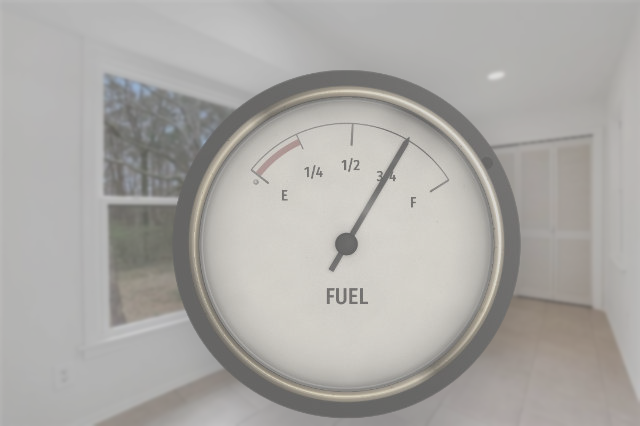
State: 0.75
